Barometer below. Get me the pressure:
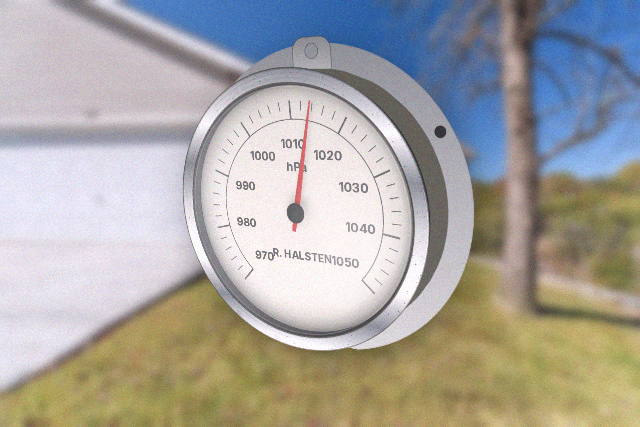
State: 1014 hPa
